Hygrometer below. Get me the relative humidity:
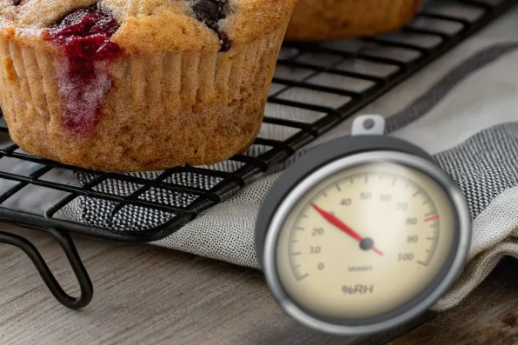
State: 30 %
